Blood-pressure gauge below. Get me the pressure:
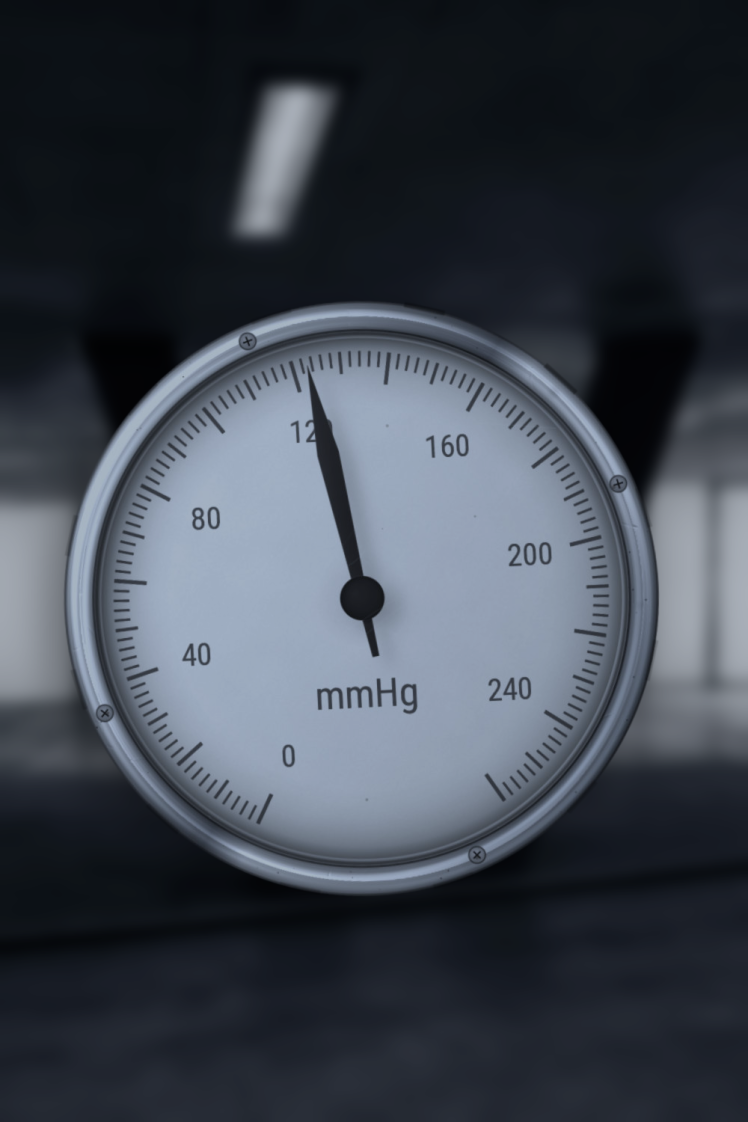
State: 123 mmHg
